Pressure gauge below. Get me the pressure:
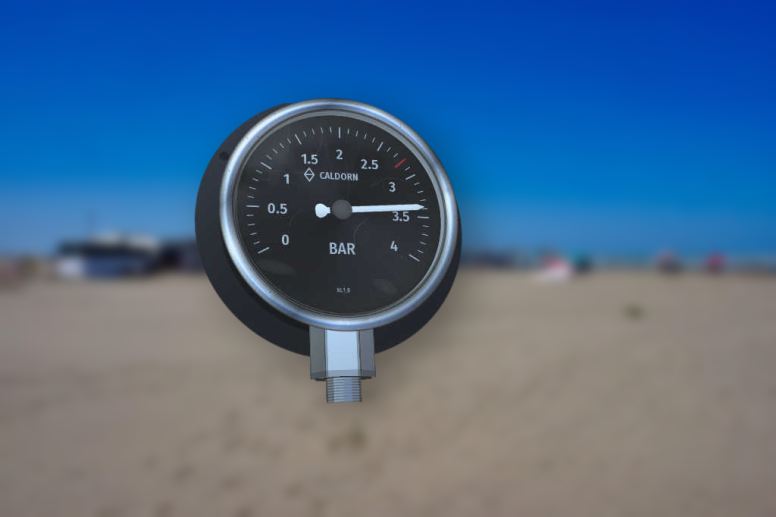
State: 3.4 bar
